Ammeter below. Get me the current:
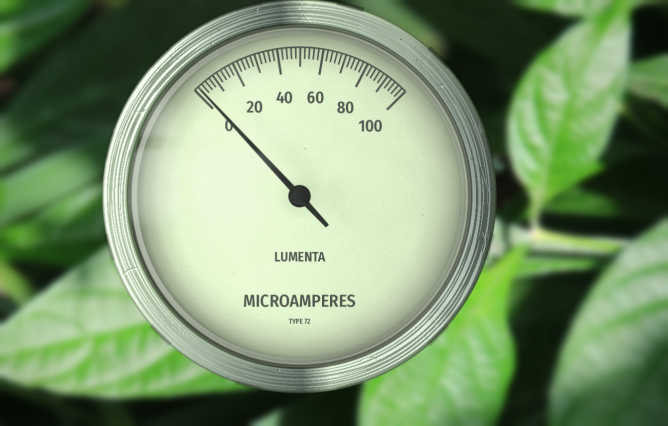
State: 2 µA
